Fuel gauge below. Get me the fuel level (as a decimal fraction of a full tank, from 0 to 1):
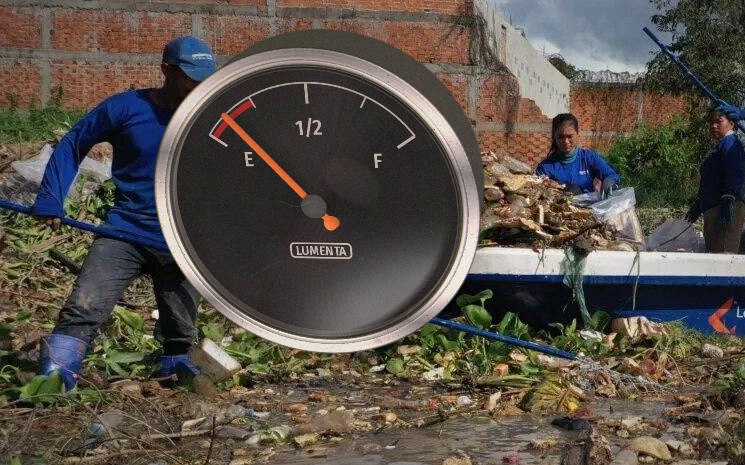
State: 0.125
